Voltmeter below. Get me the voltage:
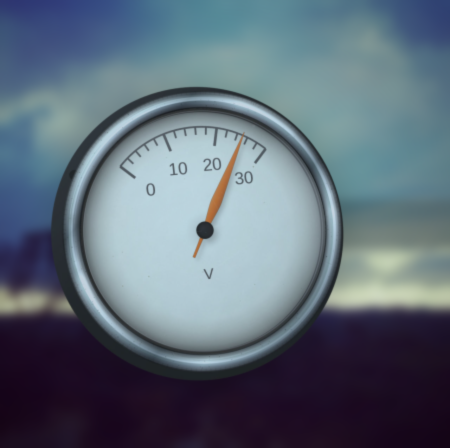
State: 25 V
